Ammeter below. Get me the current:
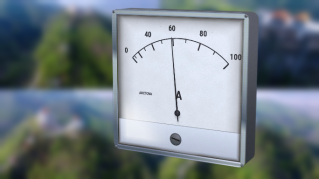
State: 60 A
